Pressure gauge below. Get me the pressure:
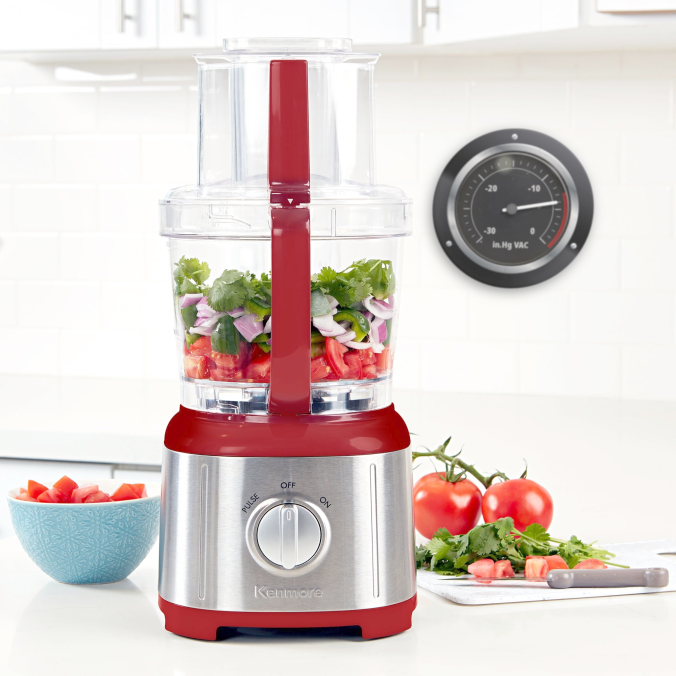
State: -6 inHg
